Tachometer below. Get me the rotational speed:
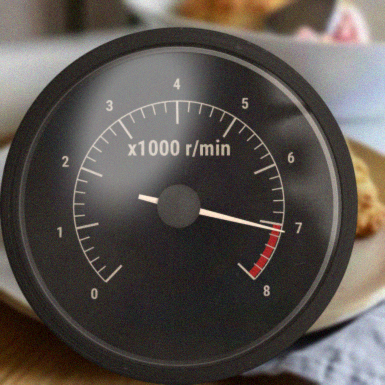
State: 7100 rpm
